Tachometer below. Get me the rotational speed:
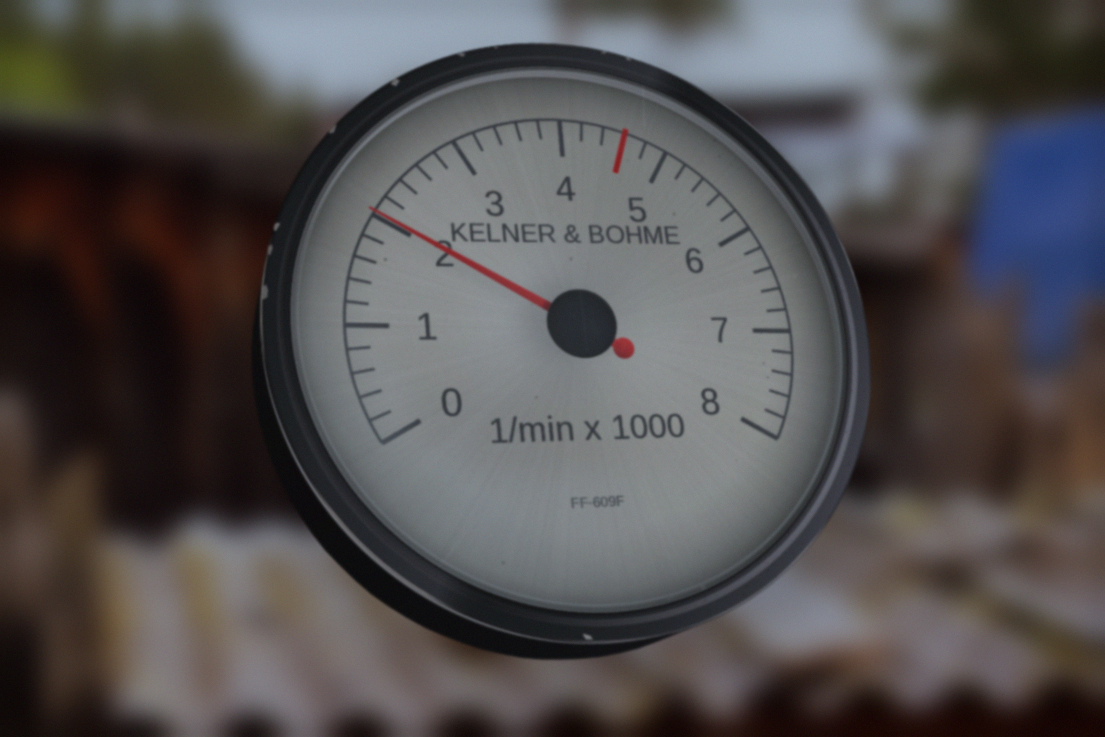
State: 2000 rpm
